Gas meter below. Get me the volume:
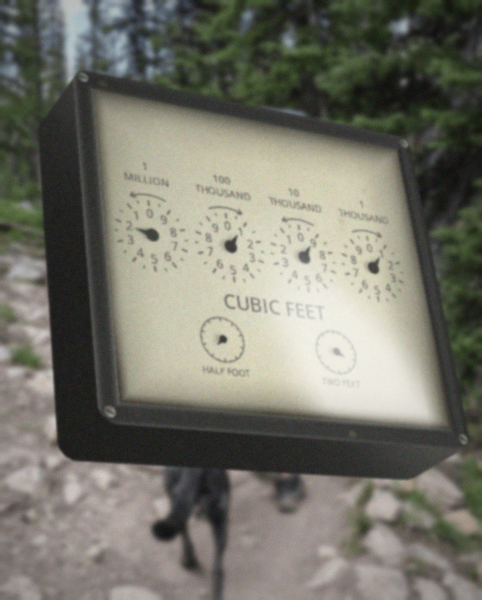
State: 209100 ft³
